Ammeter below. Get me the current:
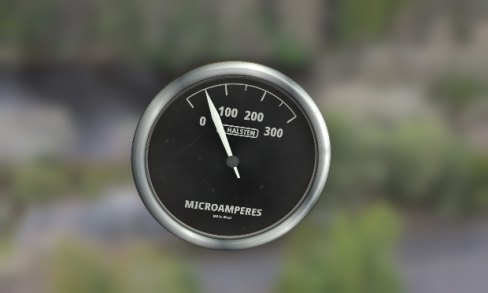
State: 50 µA
